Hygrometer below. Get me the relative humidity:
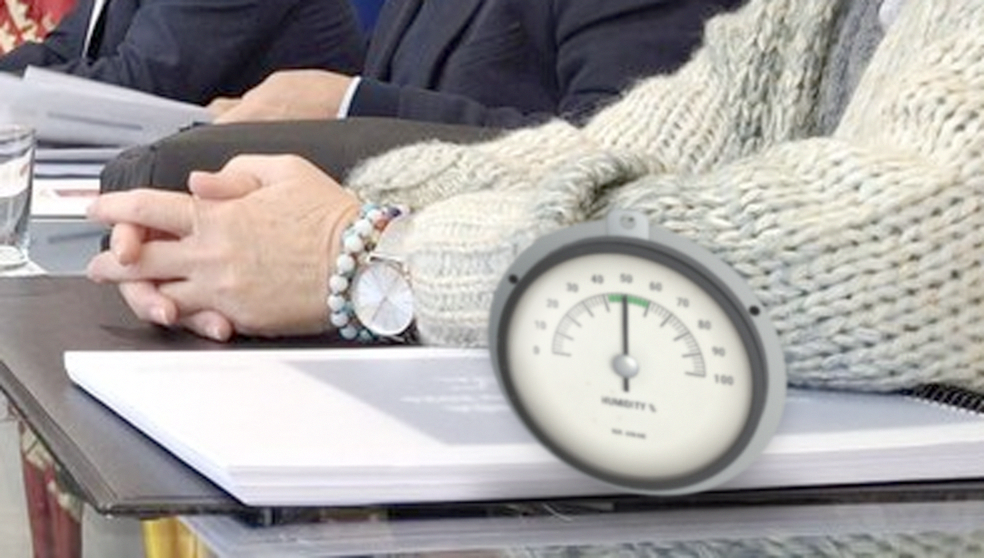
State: 50 %
